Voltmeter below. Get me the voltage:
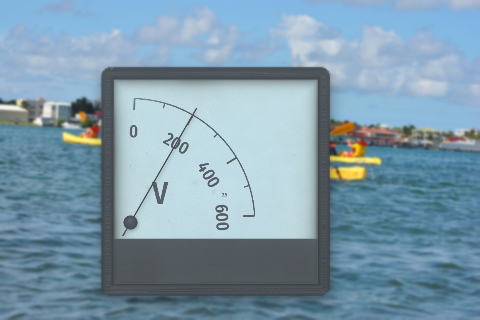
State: 200 V
